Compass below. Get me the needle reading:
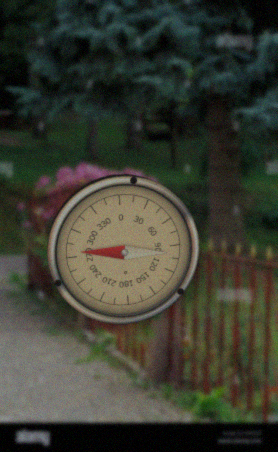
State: 277.5 °
